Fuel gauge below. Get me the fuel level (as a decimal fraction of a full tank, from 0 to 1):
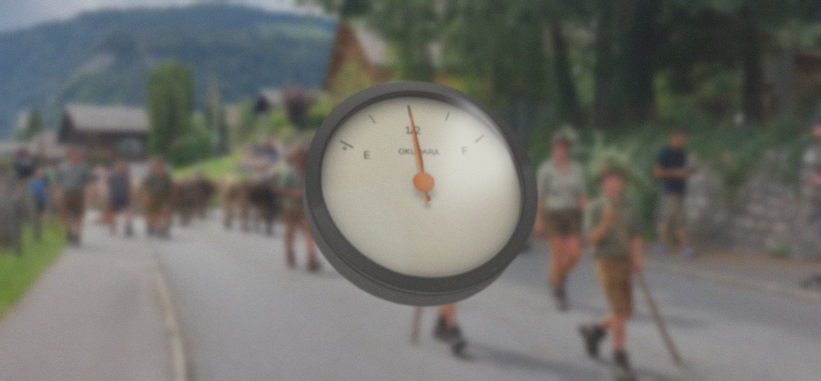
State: 0.5
